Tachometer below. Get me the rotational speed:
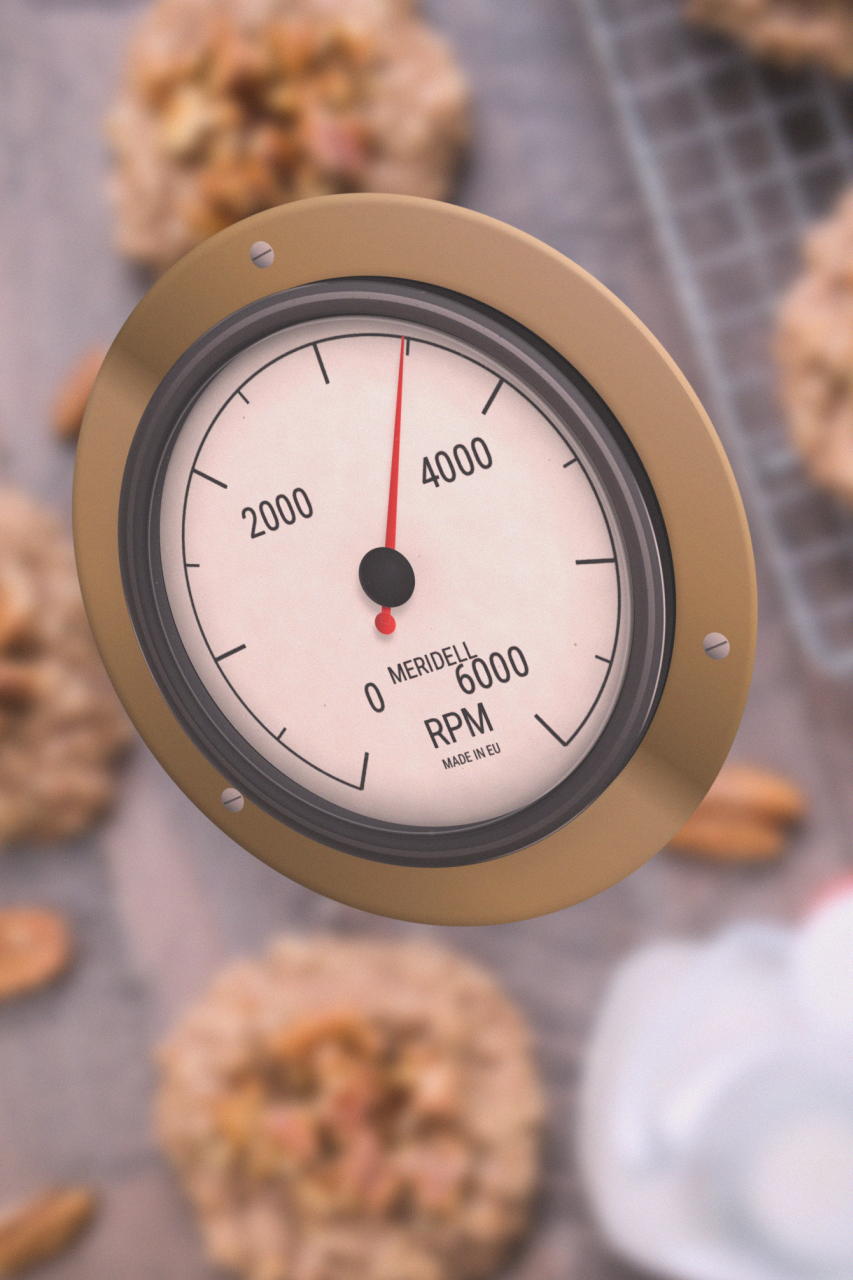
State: 3500 rpm
